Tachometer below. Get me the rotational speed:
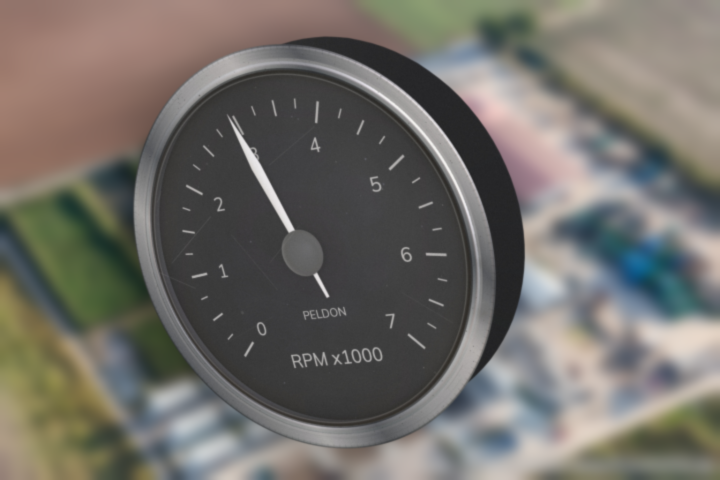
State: 3000 rpm
